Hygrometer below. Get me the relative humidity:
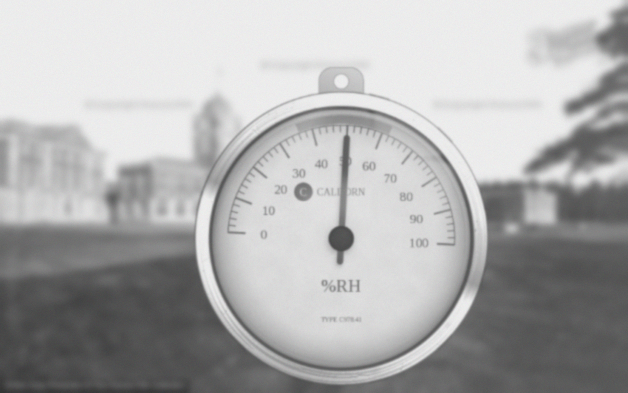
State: 50 %
